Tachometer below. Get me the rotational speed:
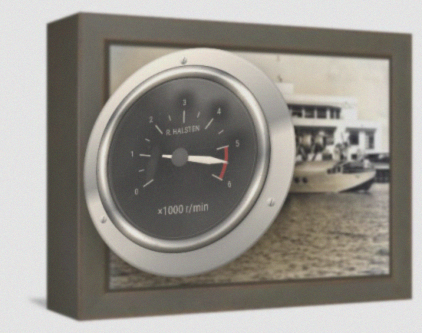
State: 5500 rpm
